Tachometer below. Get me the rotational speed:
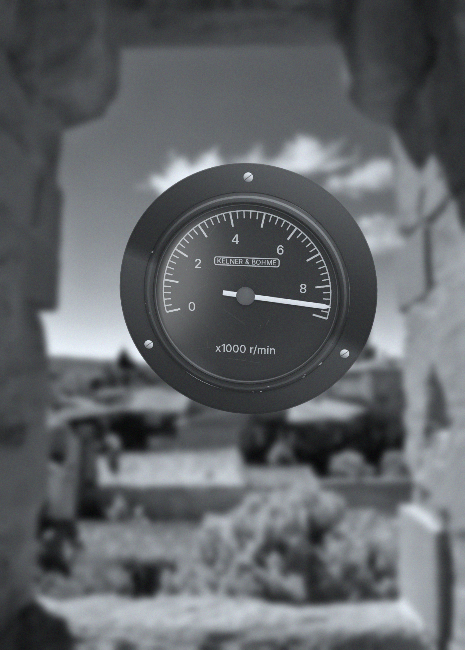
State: 8600 rpm
